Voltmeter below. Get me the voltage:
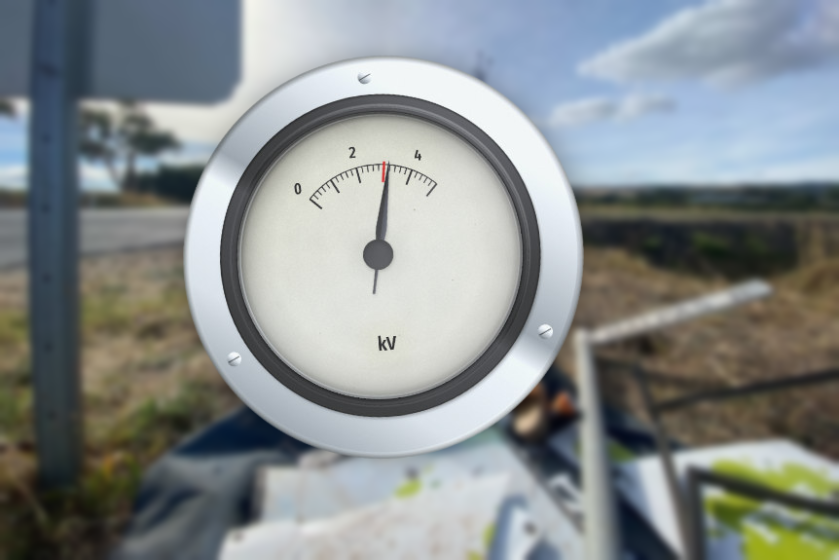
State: 3.2 kV
